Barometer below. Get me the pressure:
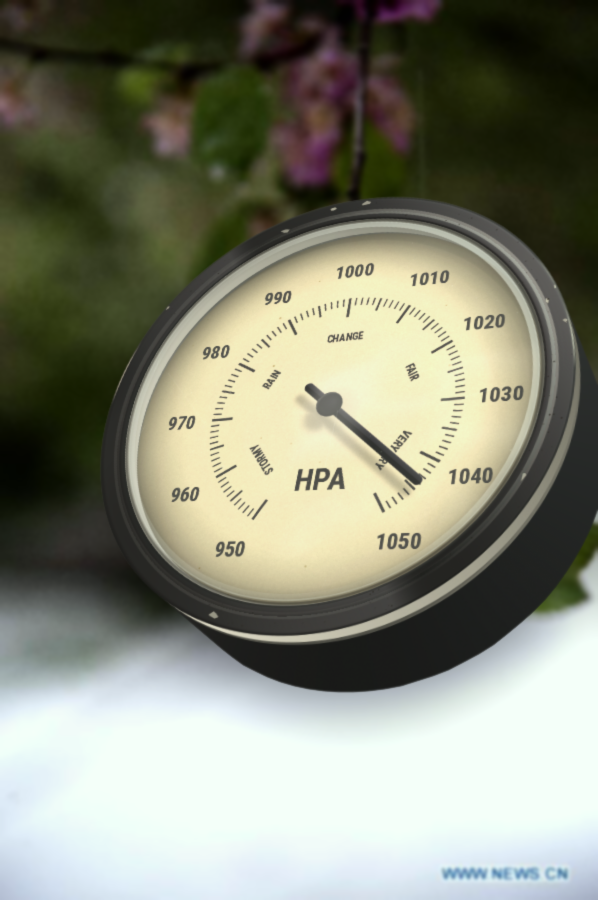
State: 1044 hPa
